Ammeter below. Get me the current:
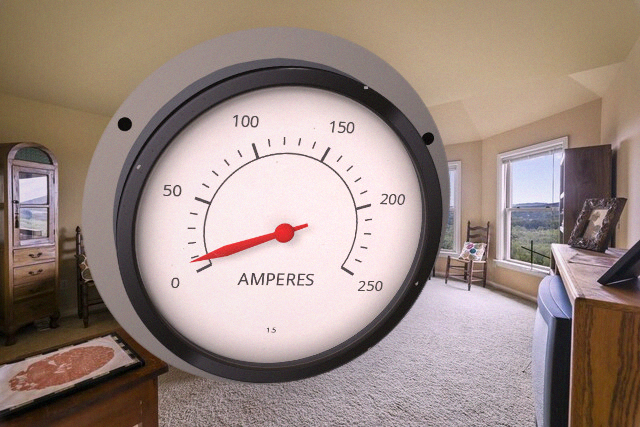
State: 10 A
